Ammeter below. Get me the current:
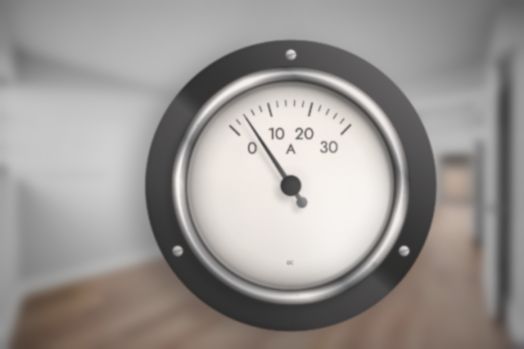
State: 4 A
